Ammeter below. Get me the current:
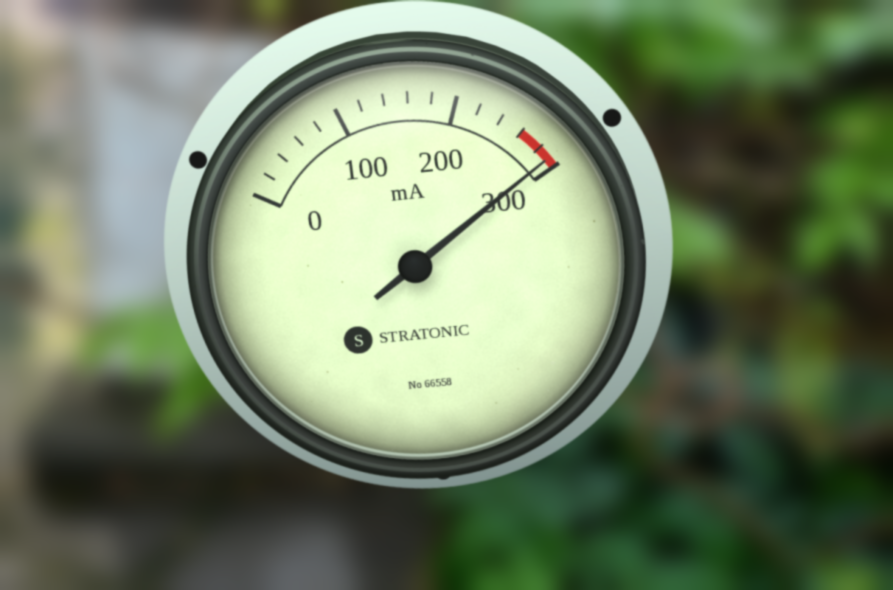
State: 290 mA
